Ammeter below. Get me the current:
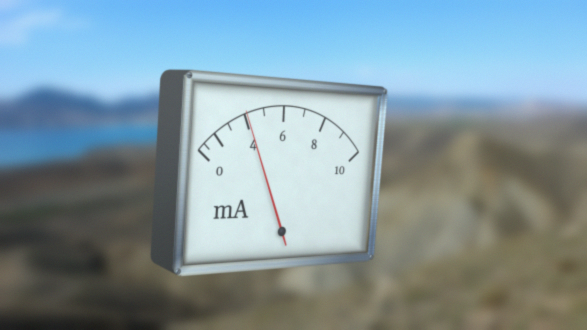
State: 4 mA
